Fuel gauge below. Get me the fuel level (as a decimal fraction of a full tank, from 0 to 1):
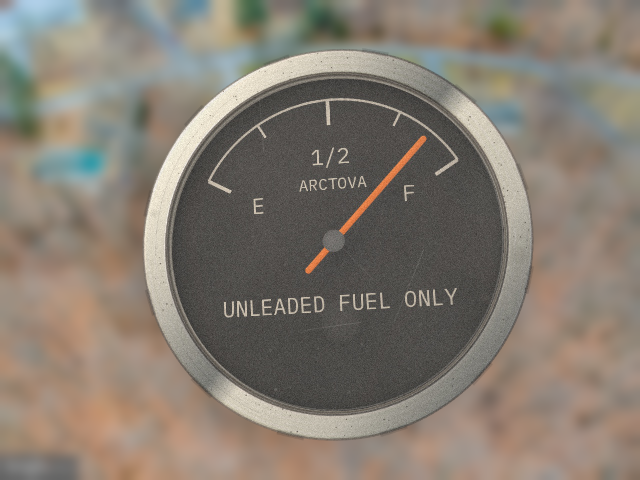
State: 0.875
